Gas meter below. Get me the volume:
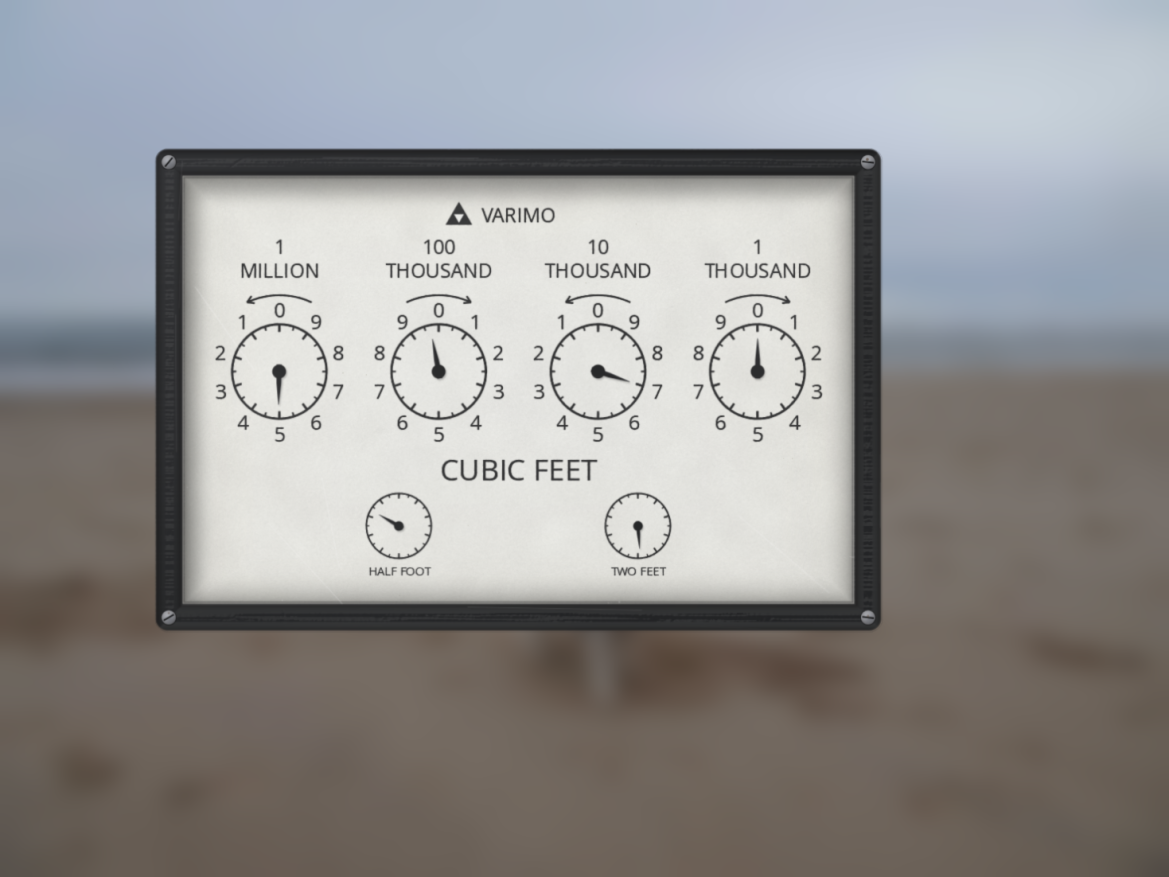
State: 497000 ft³
